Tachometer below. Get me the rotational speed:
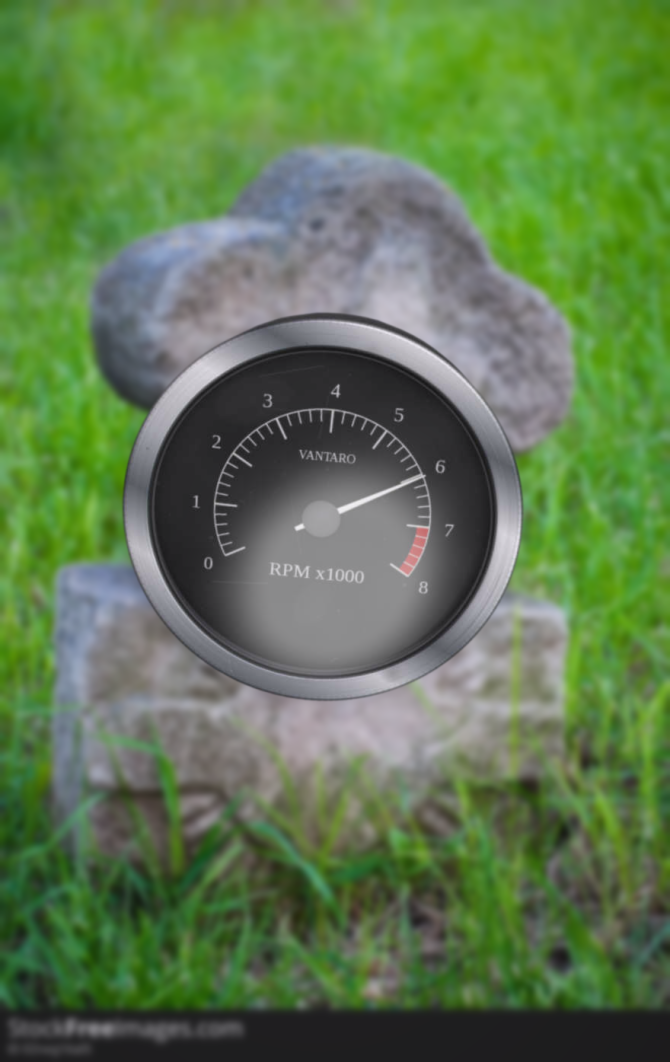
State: 6000 rpm
